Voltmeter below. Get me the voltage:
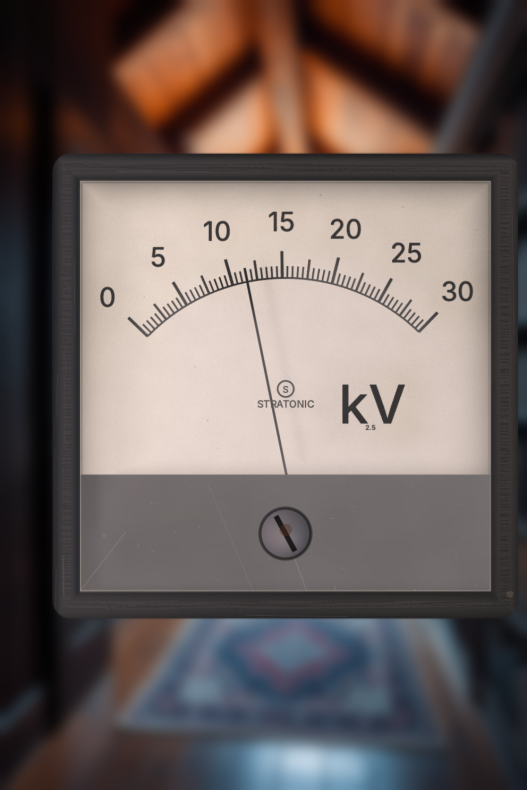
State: 11.5 kV
